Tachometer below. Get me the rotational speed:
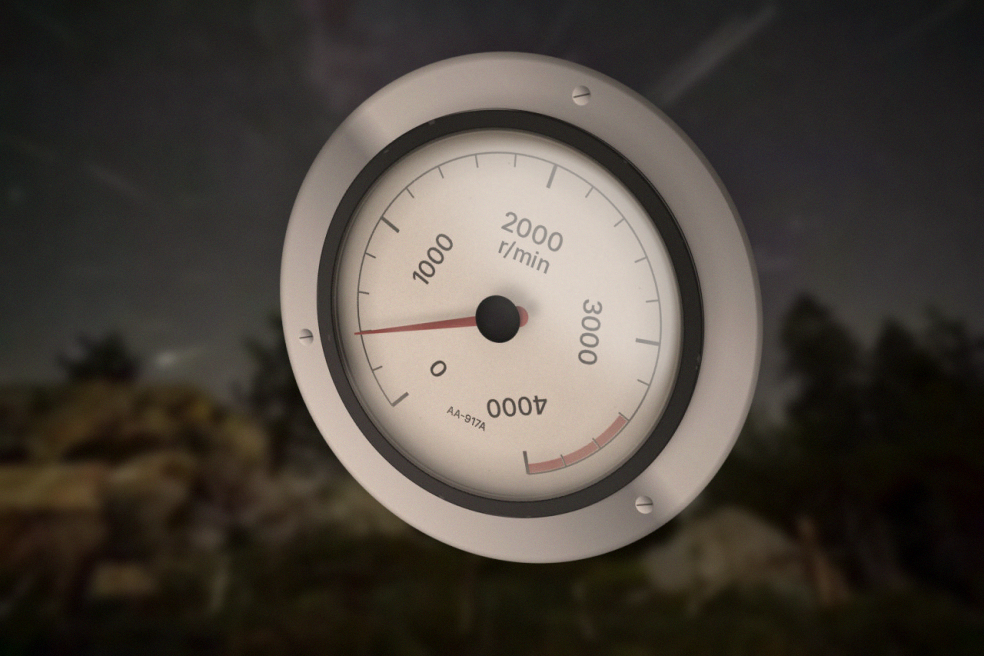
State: 400 rpm
